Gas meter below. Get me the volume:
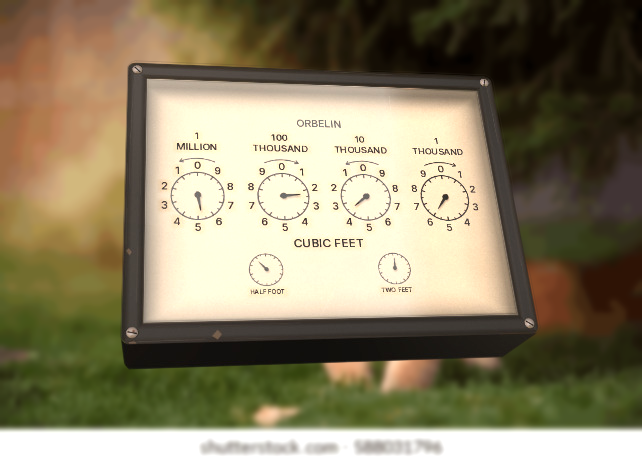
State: 523600 ft³
